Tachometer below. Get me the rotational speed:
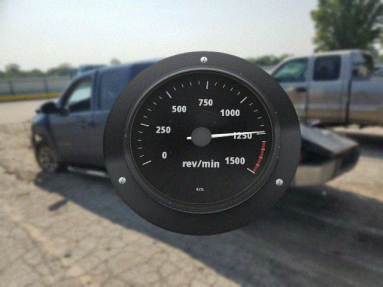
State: 1250 rpm
